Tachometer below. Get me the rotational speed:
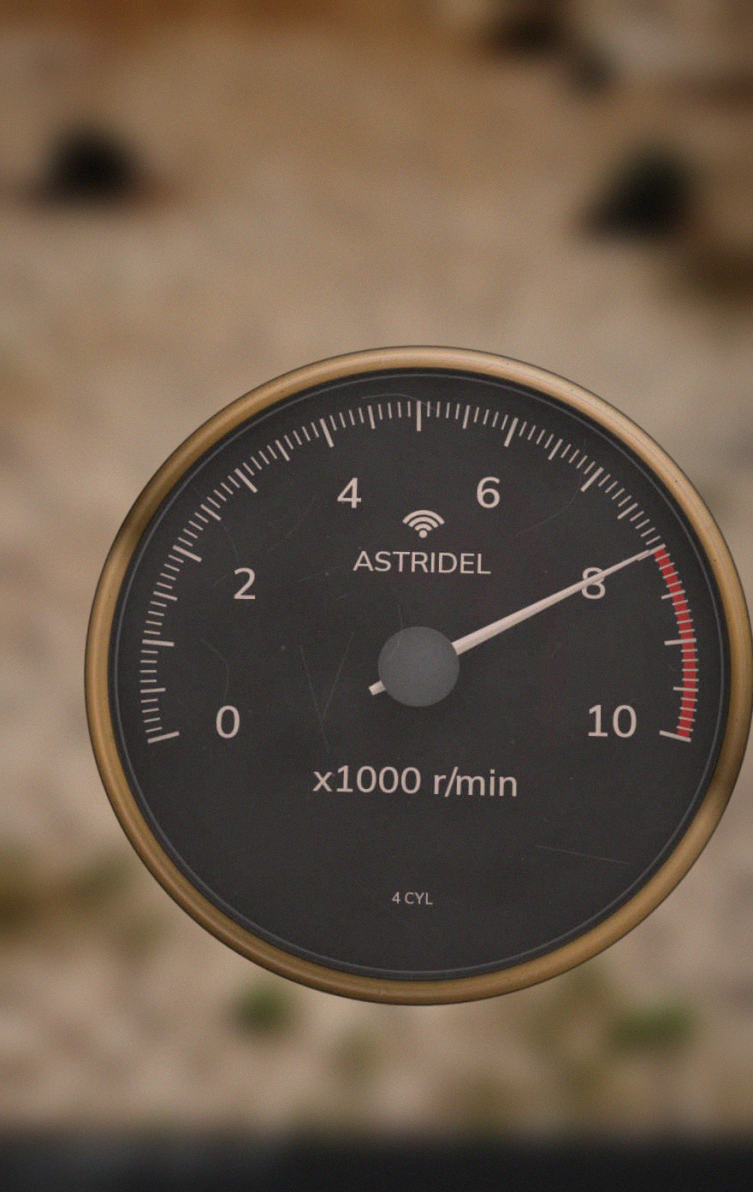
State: 8000 rpm
